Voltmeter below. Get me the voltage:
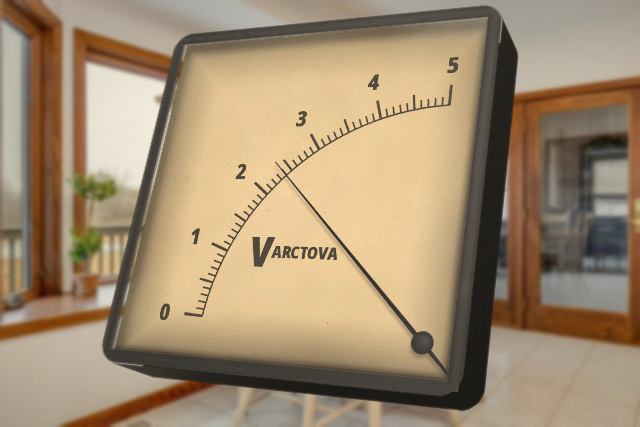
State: 2.4 V
